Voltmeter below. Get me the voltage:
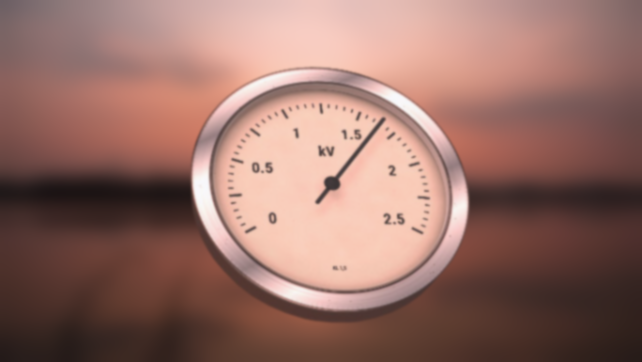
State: 1.65 kV
